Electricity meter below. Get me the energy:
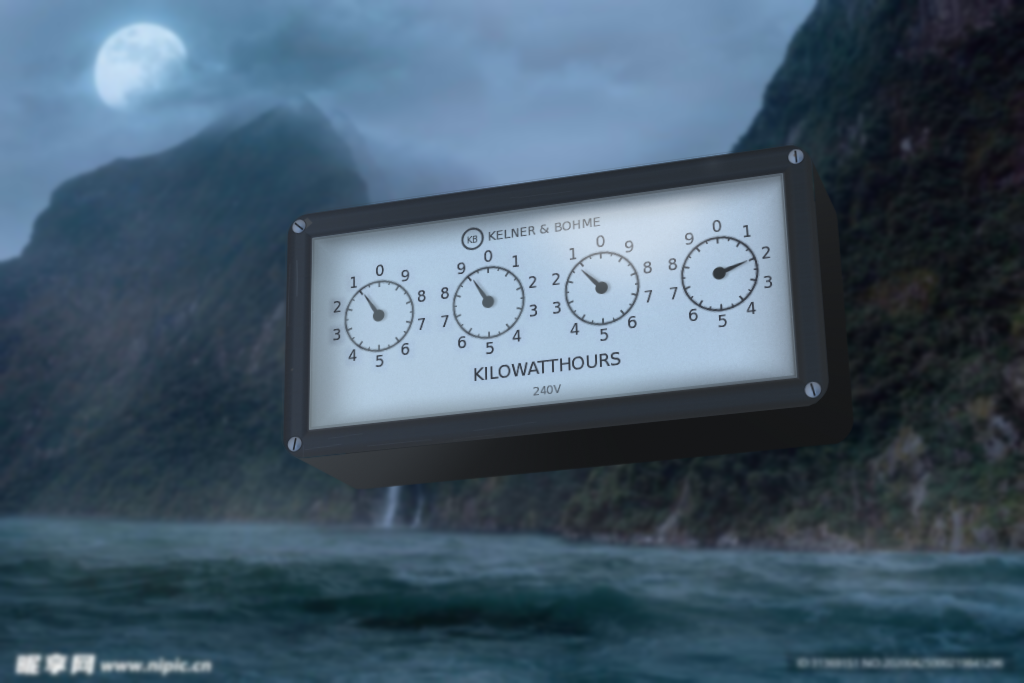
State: 912 kWh
